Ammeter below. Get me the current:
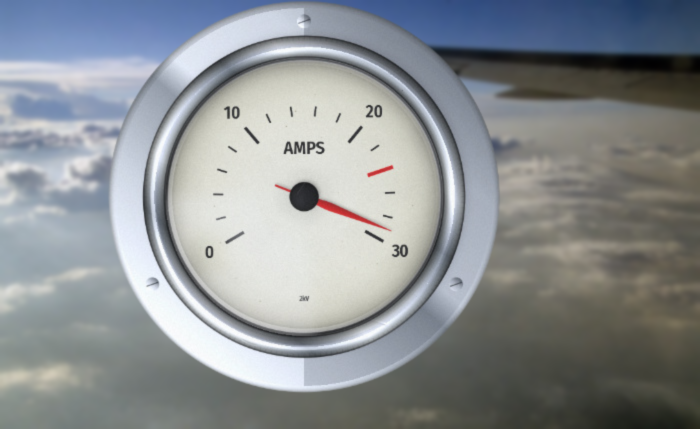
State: 29 A
